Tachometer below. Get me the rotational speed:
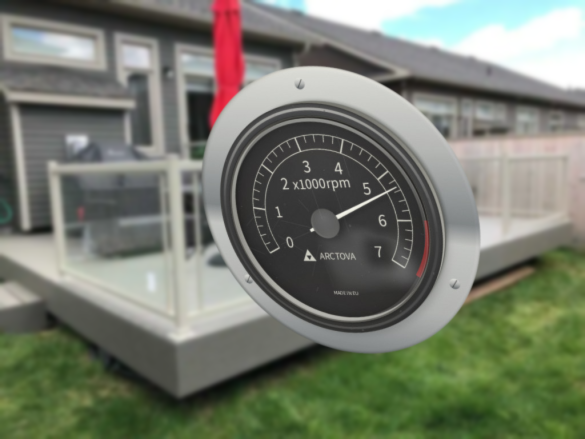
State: 5300 rpm
